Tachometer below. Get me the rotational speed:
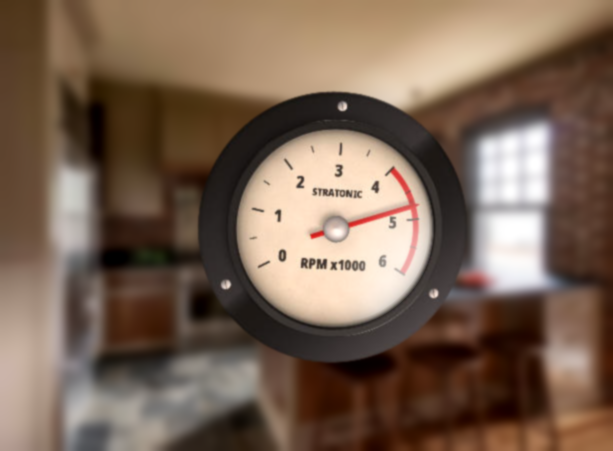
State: 4750 rpm
